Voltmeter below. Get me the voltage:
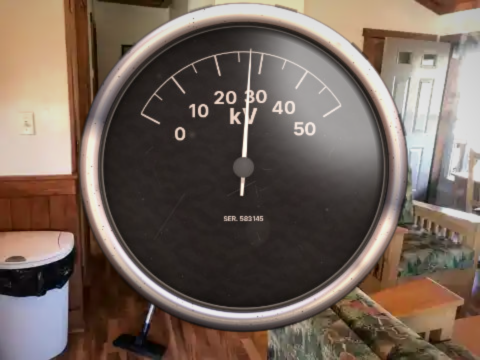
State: 27.5 kV
